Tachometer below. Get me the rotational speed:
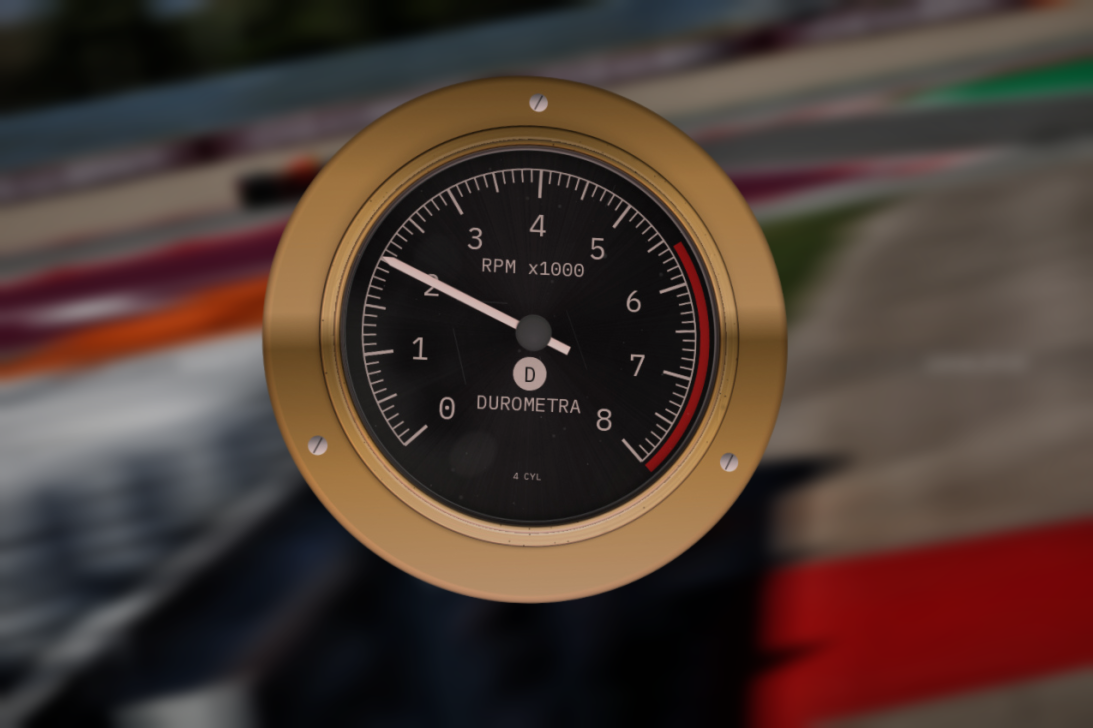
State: 2000 rpm
